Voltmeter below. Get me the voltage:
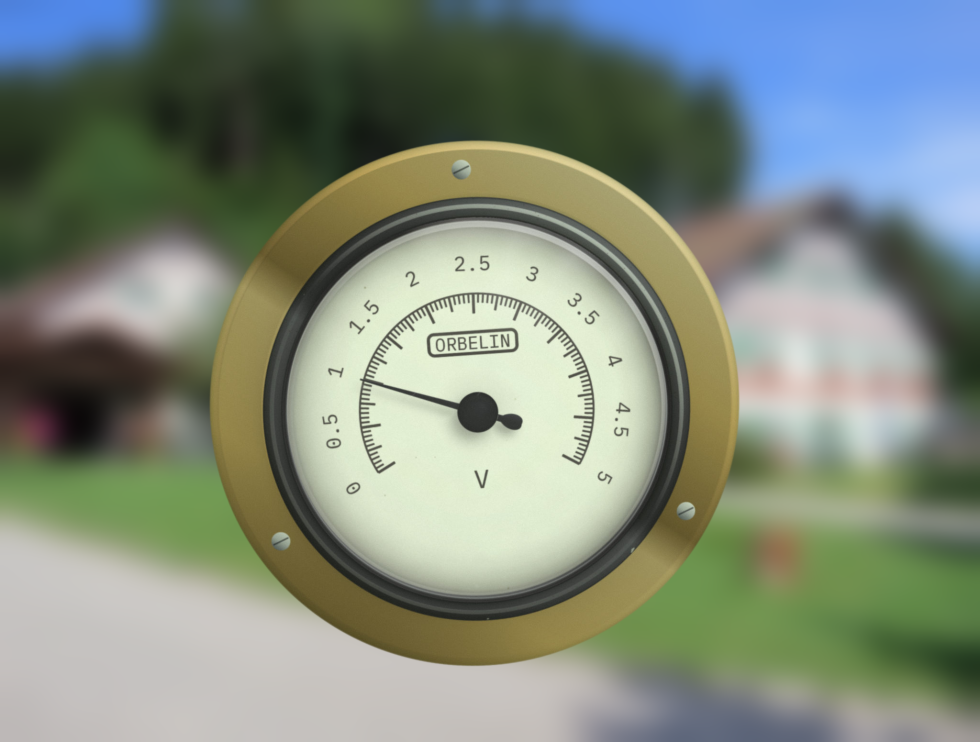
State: 1 V
